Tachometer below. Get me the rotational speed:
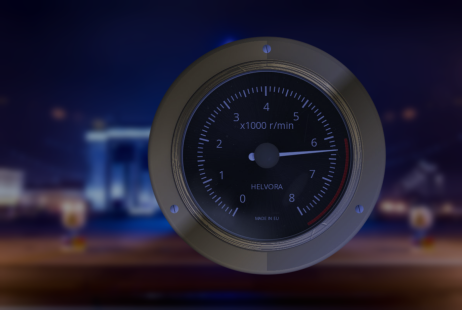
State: 6300 rpm
